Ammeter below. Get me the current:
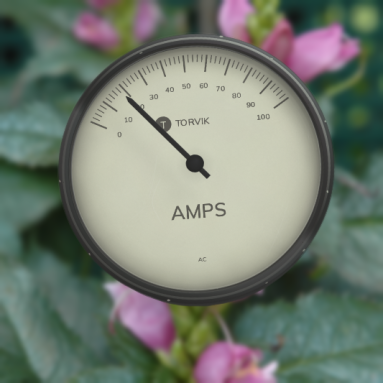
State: 18 A
